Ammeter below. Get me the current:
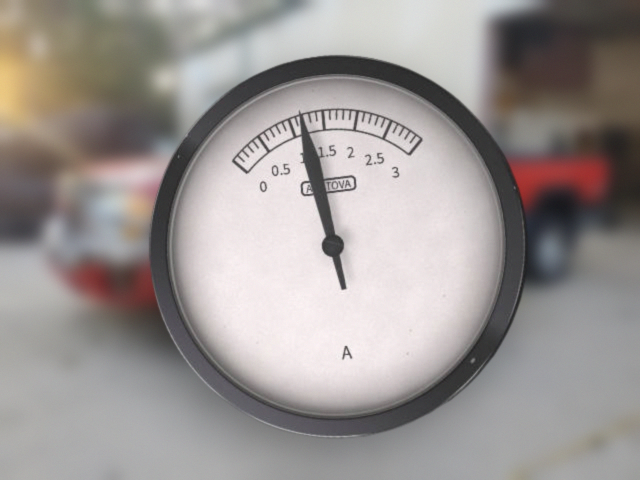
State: 1.2 A
